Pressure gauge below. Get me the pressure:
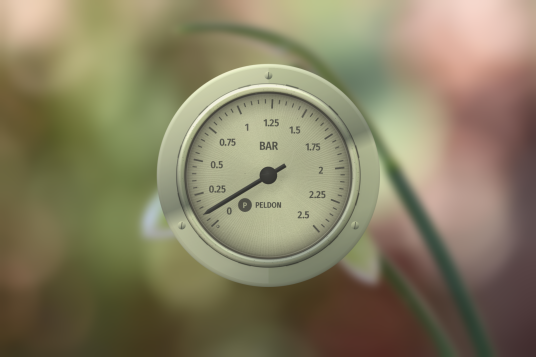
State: 0.1 bar
